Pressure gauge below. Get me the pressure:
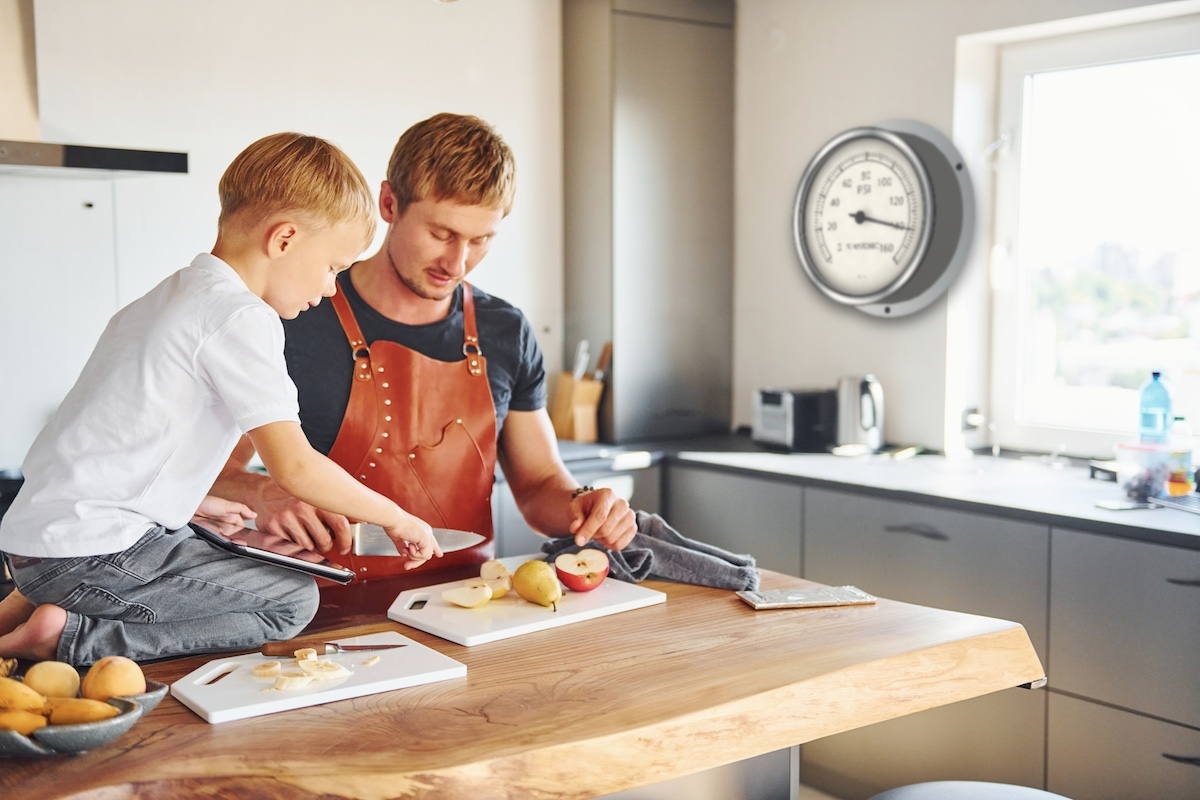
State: 140 psi
